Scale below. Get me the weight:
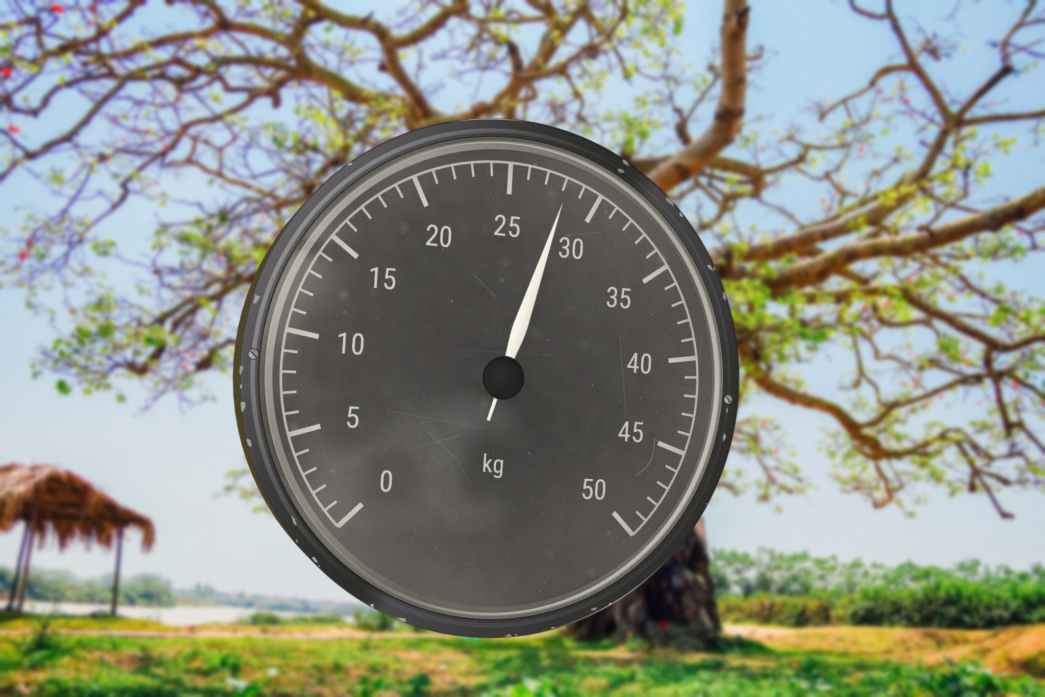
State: 28 kg
